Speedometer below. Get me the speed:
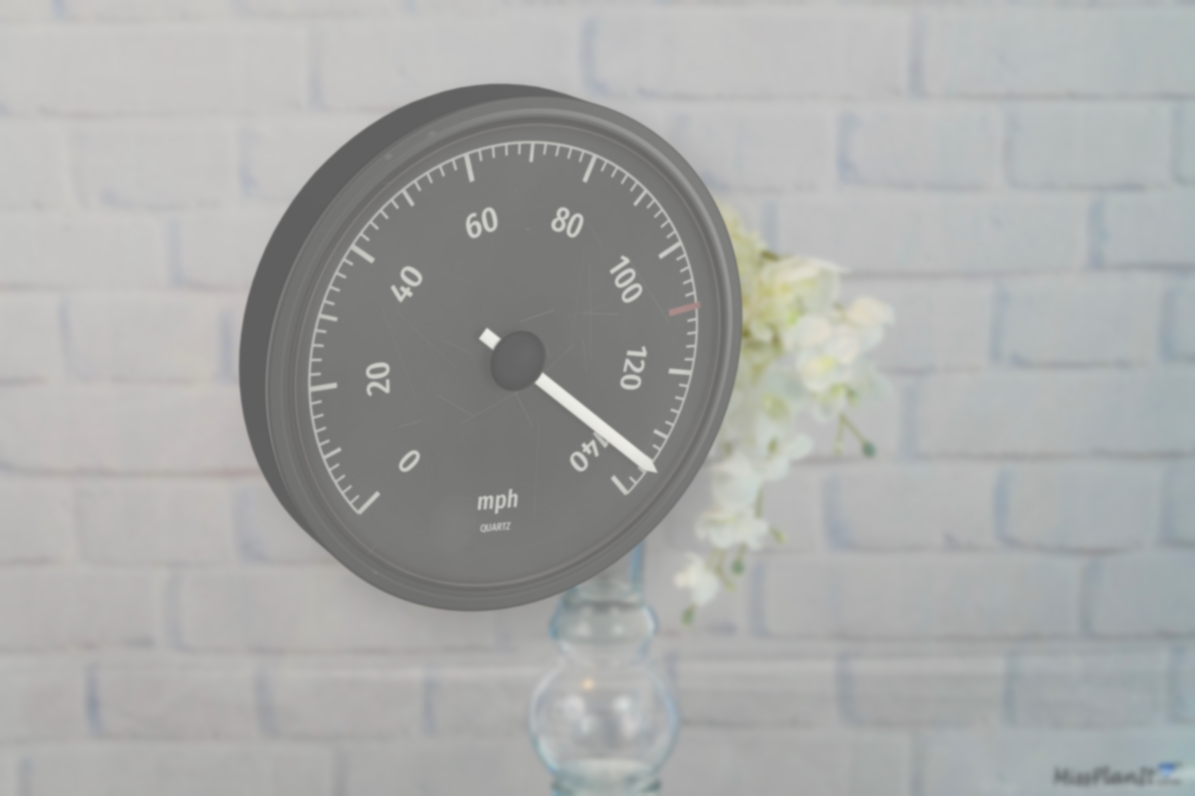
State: 135 mph
